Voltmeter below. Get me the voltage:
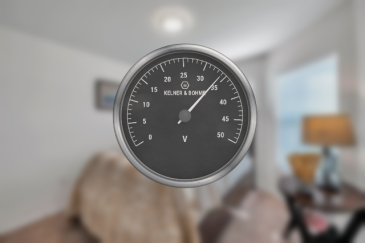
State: 34 V
